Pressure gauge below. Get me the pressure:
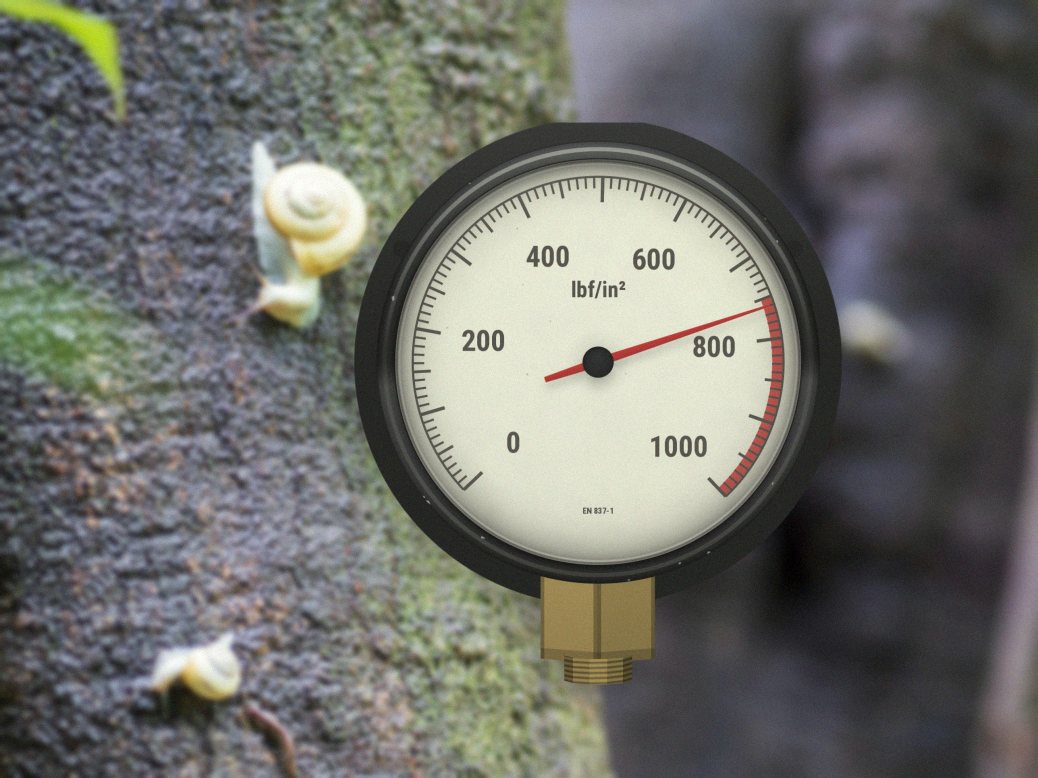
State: 760 psi
